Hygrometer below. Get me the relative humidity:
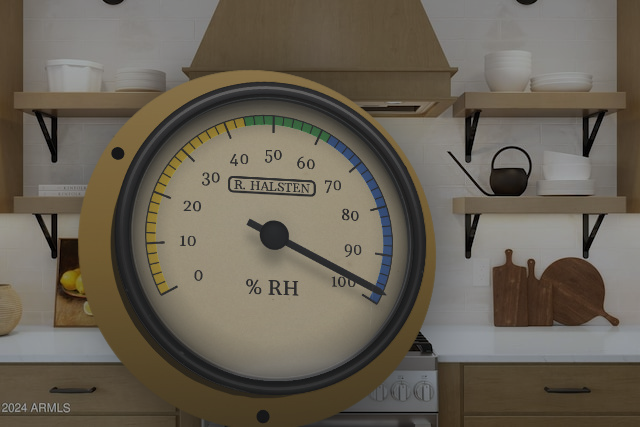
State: 98 %
